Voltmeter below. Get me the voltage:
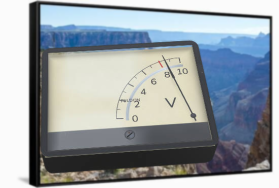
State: 8.5 V
